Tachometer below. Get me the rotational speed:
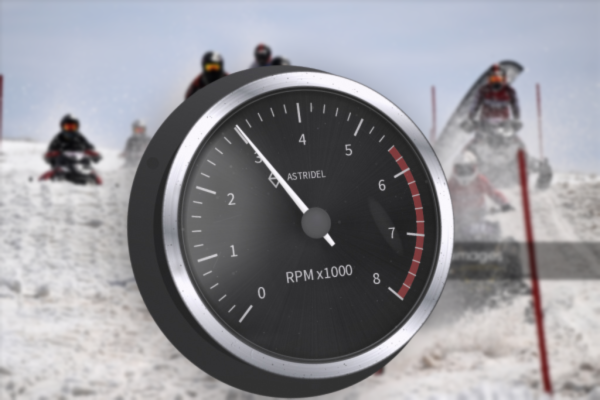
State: 3000 rpm
